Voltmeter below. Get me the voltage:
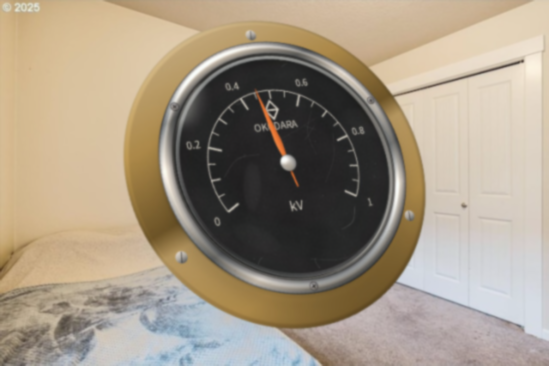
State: 0.45 kV
